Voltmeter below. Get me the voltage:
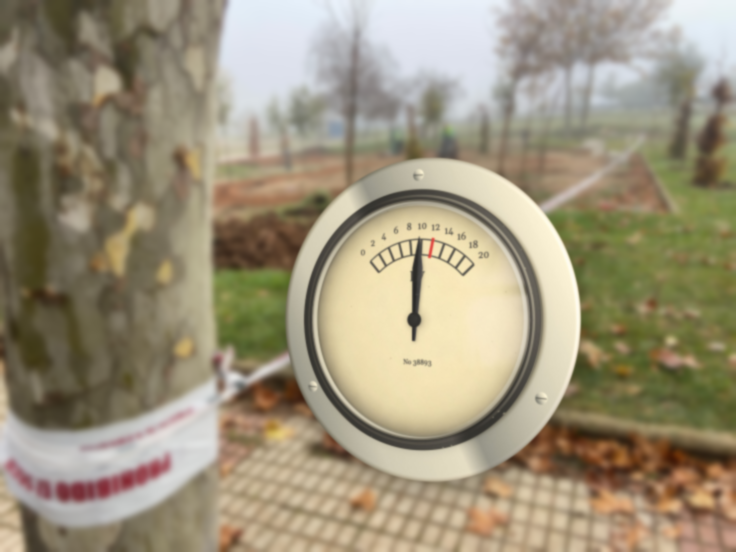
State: 10 kV
